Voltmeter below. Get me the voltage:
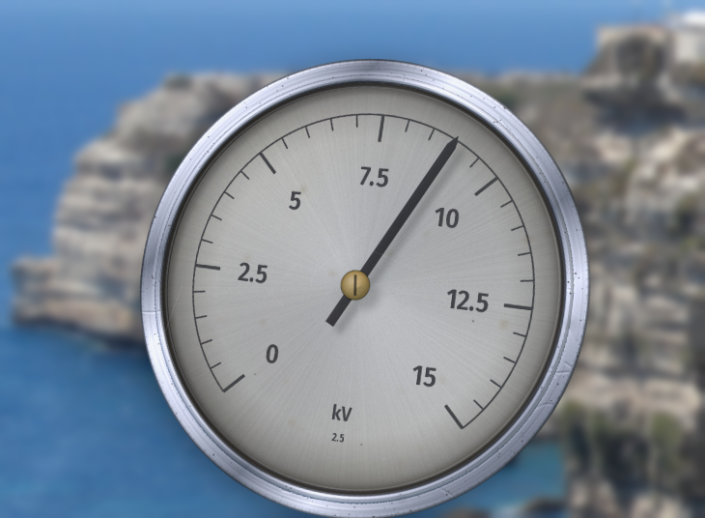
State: 9 kV
